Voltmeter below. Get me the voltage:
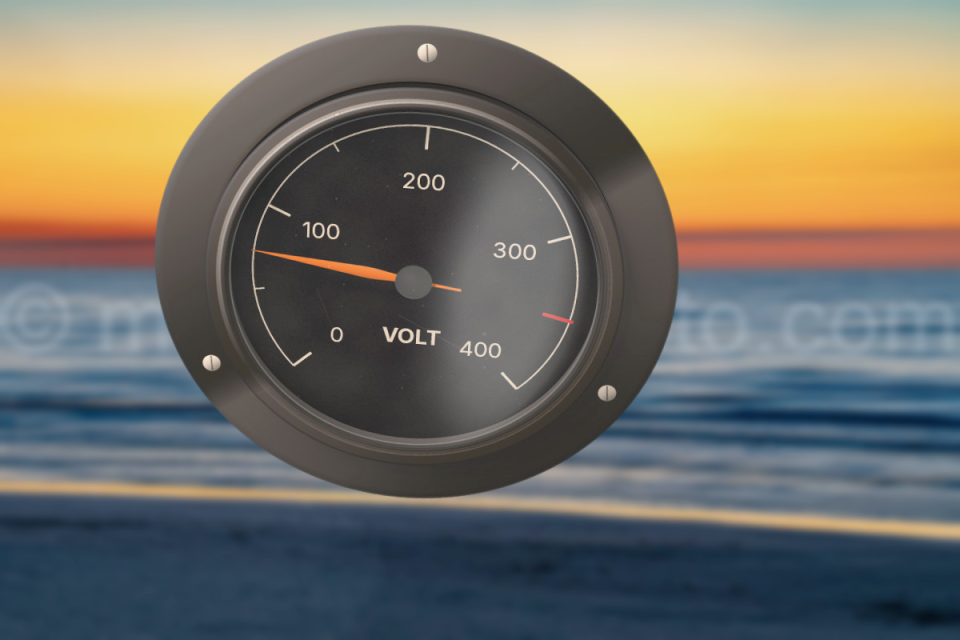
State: 75 V
